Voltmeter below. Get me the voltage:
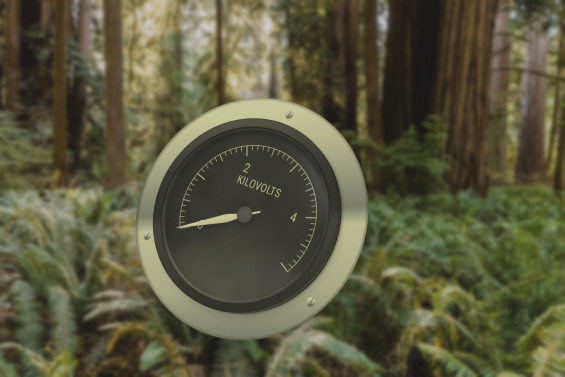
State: 0 kV
